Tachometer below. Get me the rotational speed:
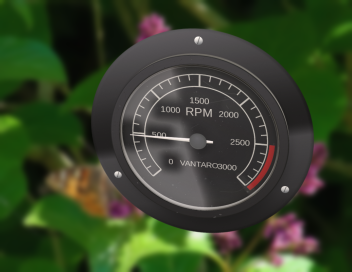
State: 500 rpm
